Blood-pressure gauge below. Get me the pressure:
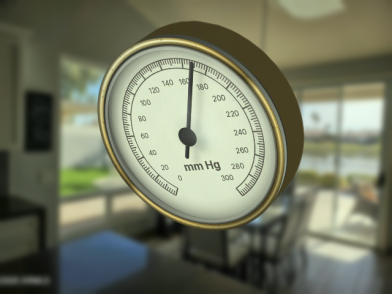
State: 170 mmHg
